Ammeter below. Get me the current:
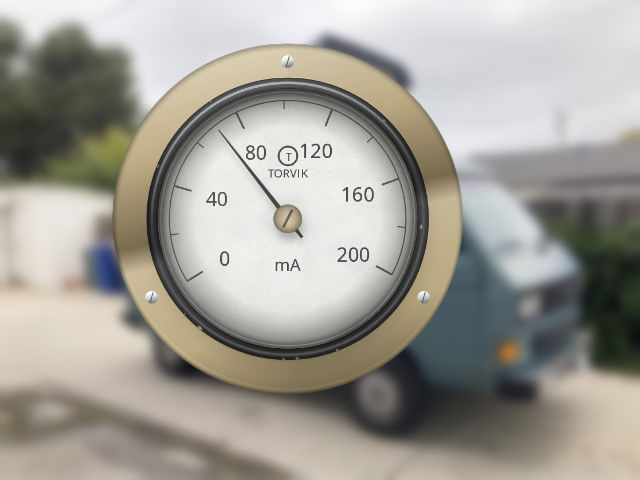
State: 70 mA
